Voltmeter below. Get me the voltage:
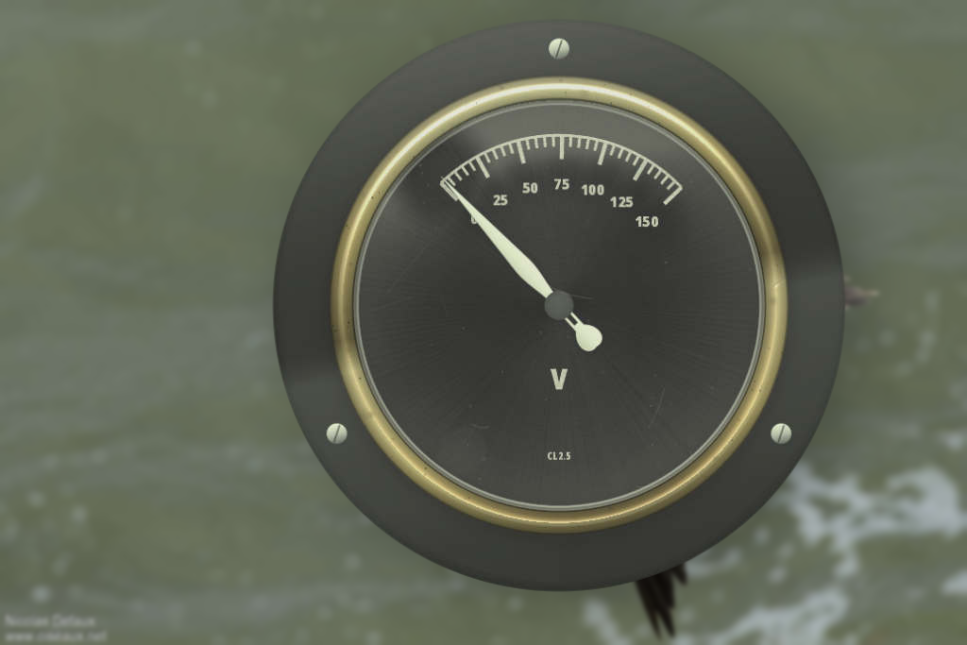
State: 2.5 V
